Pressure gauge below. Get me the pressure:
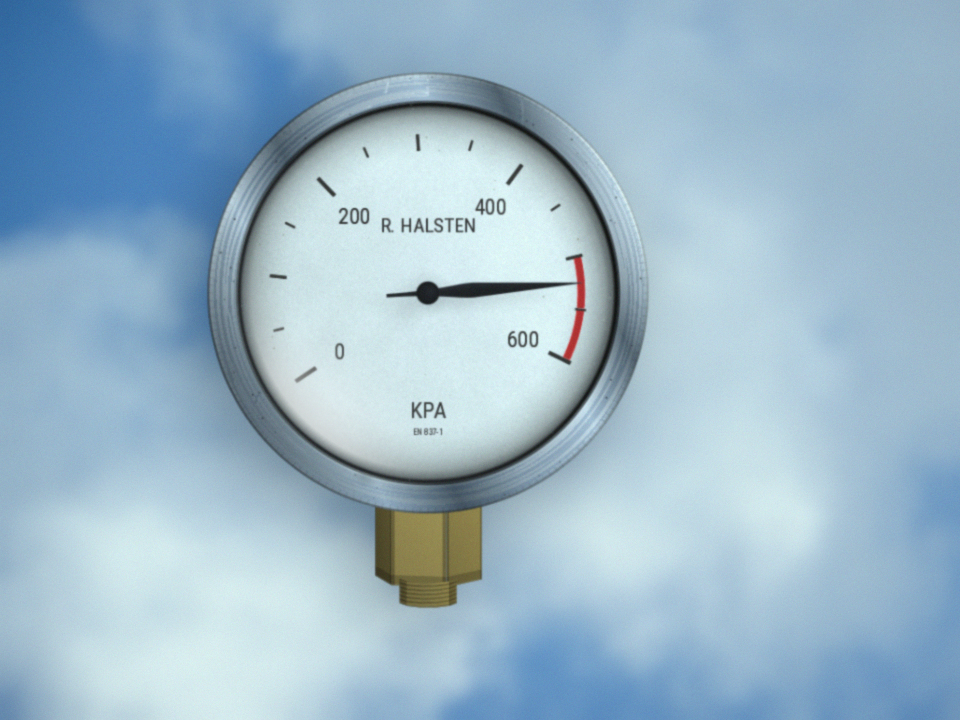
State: 525 kPa
